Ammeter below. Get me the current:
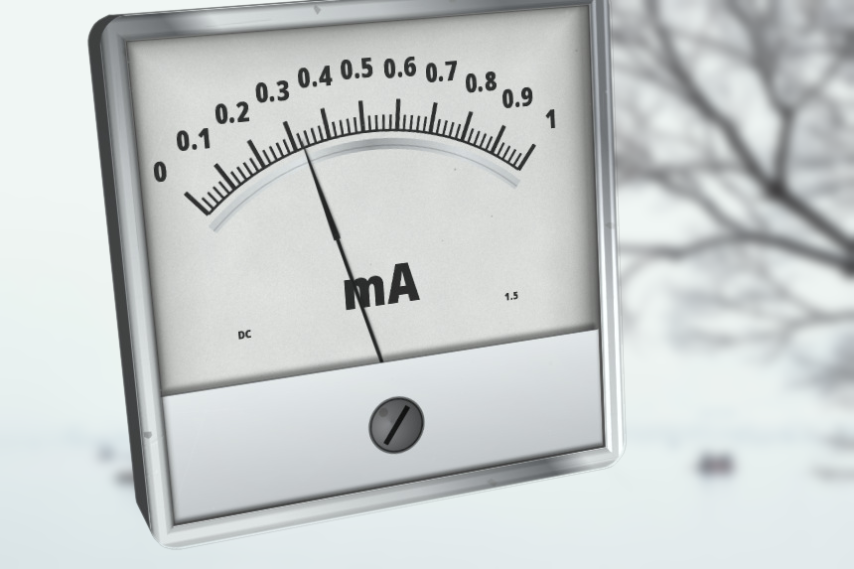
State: 0.32 mA
